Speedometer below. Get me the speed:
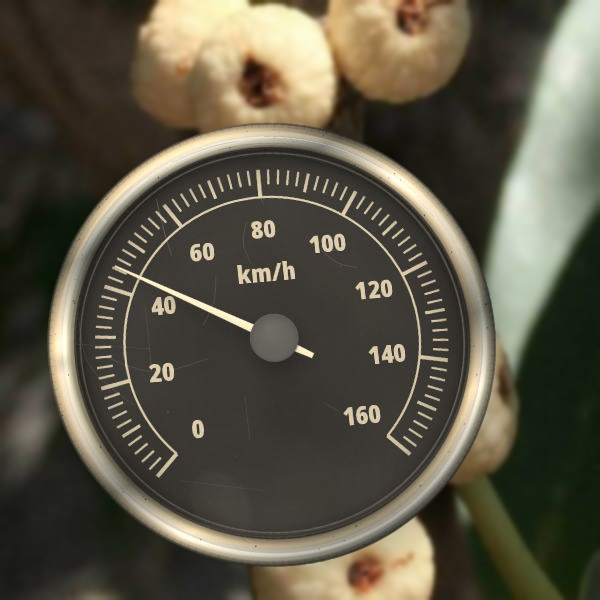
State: 44 km/h
